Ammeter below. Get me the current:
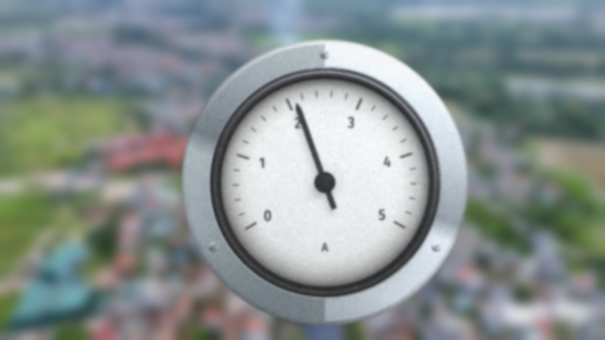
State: 2.1 A
